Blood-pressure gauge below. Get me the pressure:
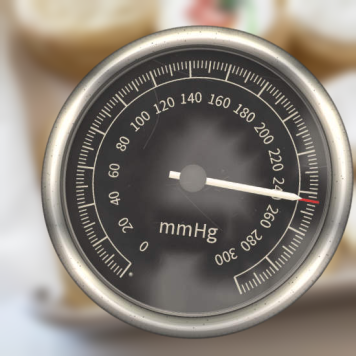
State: 244 mmHg
